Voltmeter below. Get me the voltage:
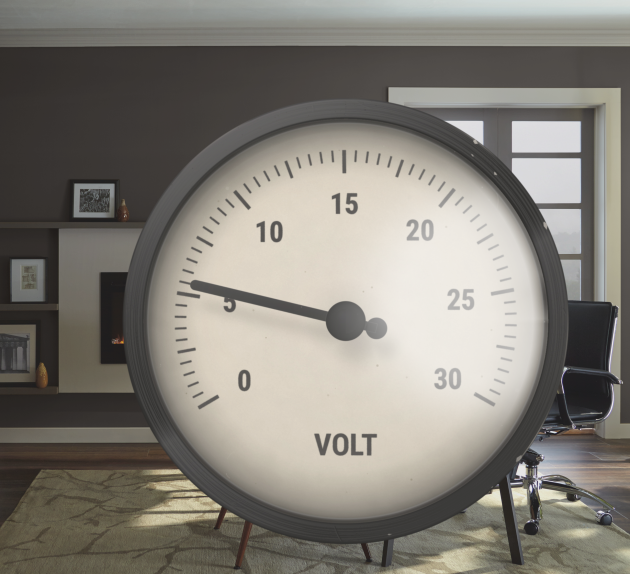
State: 5.5 V
